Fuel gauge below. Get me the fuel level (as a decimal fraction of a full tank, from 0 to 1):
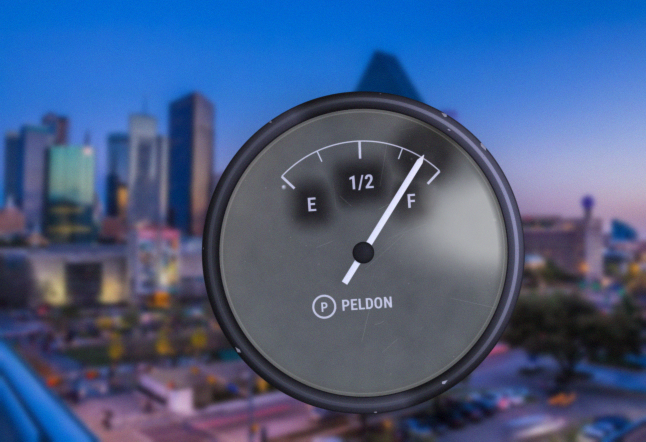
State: 0.875
